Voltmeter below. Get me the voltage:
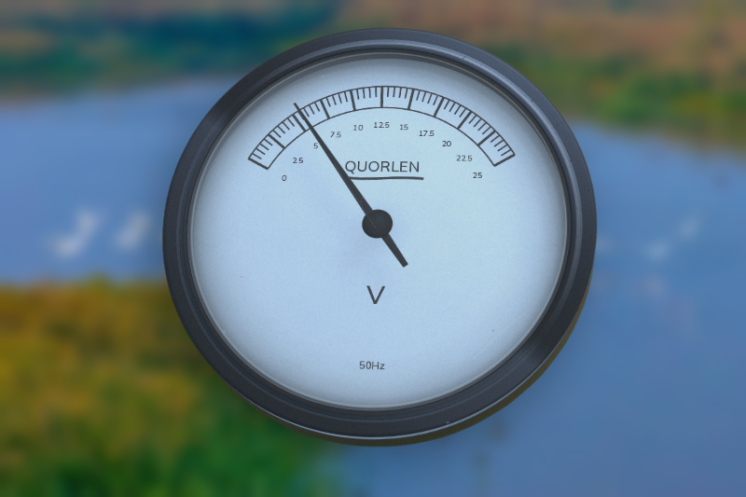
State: 5.5 V
